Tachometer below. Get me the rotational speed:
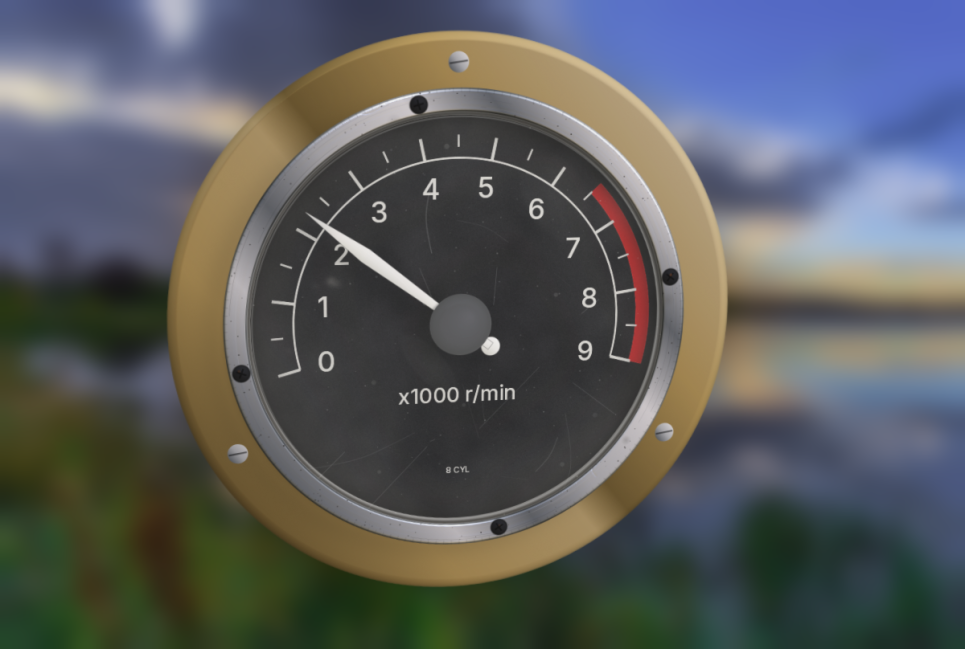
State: 2250 rpm
